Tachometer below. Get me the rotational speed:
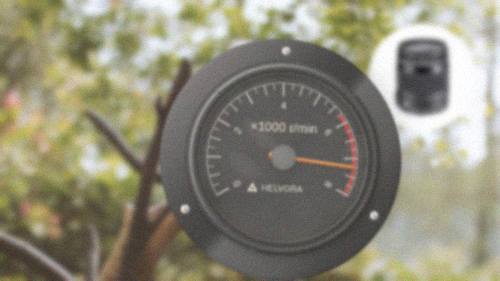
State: 7250 rpm
